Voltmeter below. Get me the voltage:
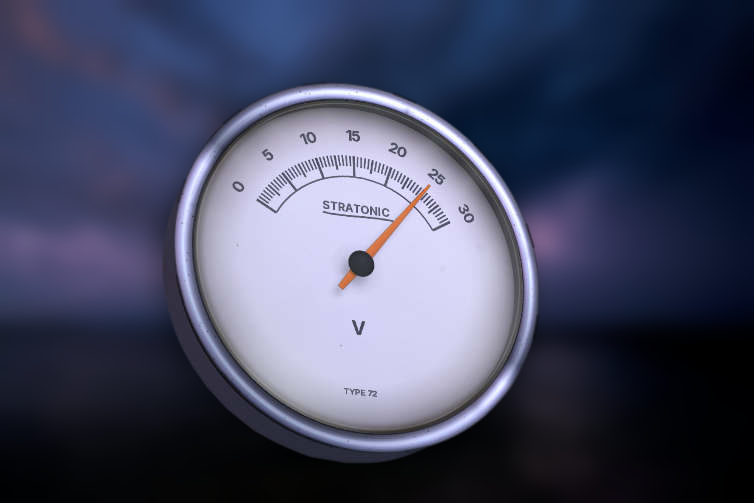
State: 25 V
